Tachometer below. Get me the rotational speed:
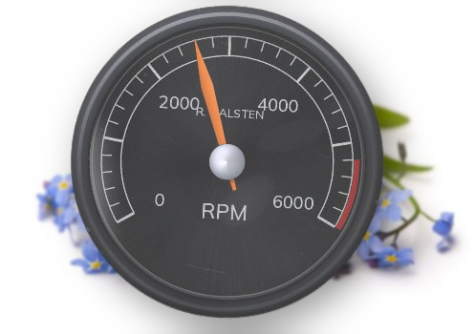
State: 2600 rpm
